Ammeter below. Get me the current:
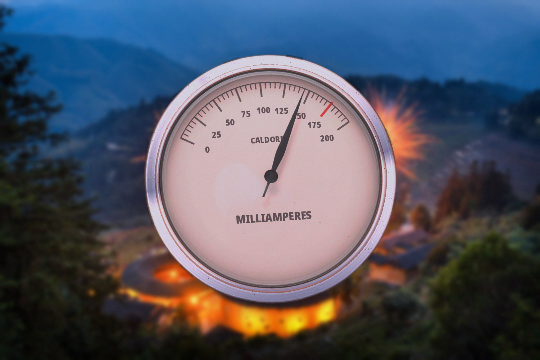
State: 145 mA
